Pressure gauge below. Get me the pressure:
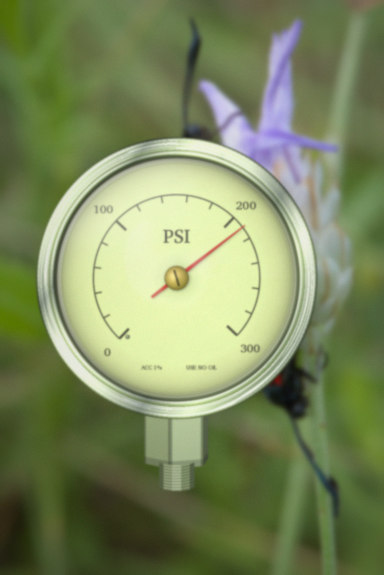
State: 210 psi
